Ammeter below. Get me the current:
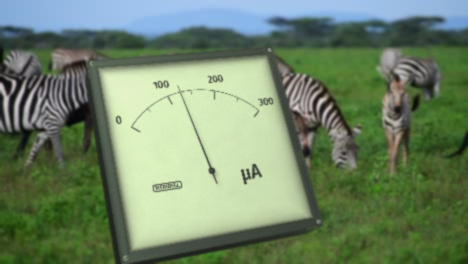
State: 125 µA
